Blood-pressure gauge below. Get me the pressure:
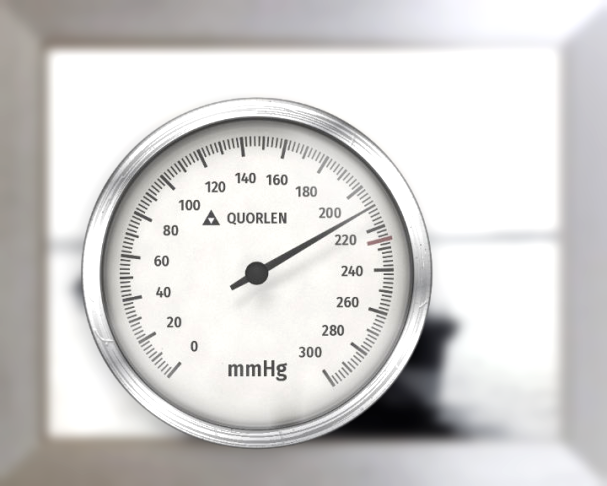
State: 210 mmHg
